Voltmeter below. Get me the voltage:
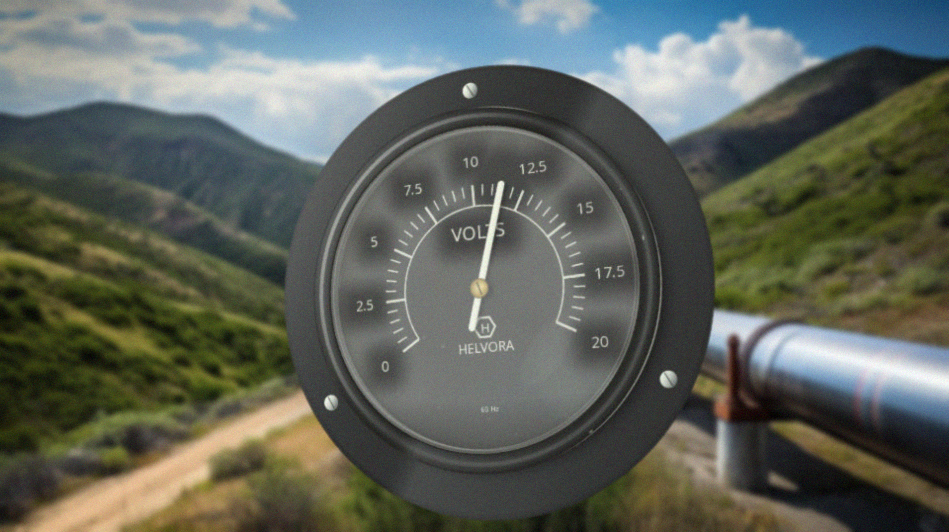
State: 11.5 V
